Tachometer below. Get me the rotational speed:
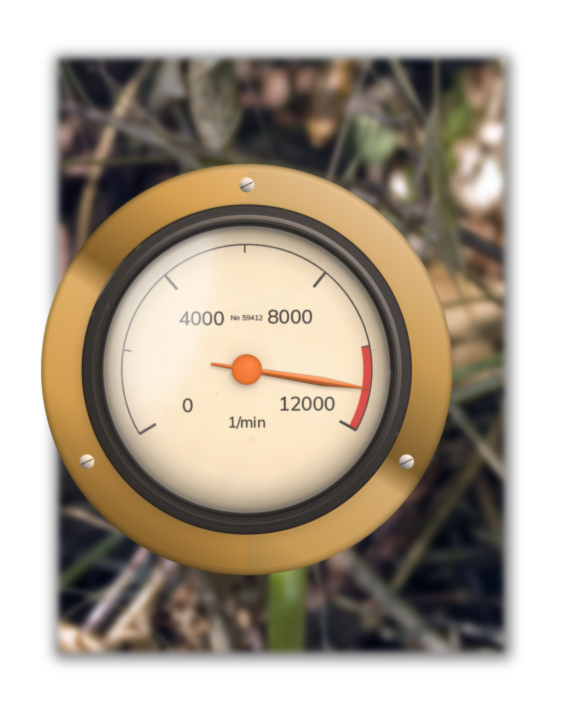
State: 11000 rpm
